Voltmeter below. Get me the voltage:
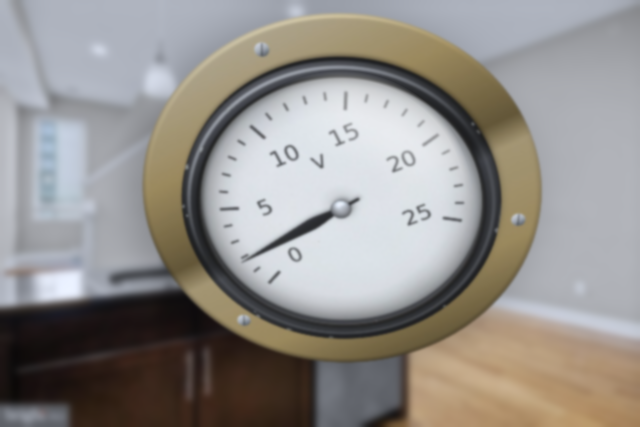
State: 2 V
